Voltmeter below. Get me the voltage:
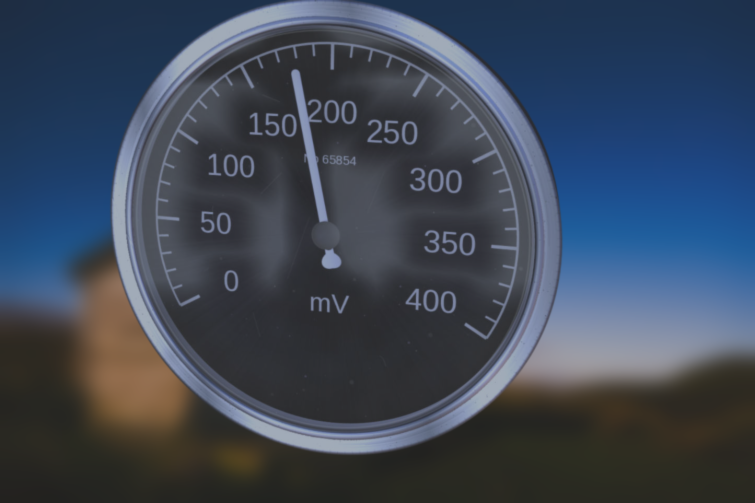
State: 180 mV
